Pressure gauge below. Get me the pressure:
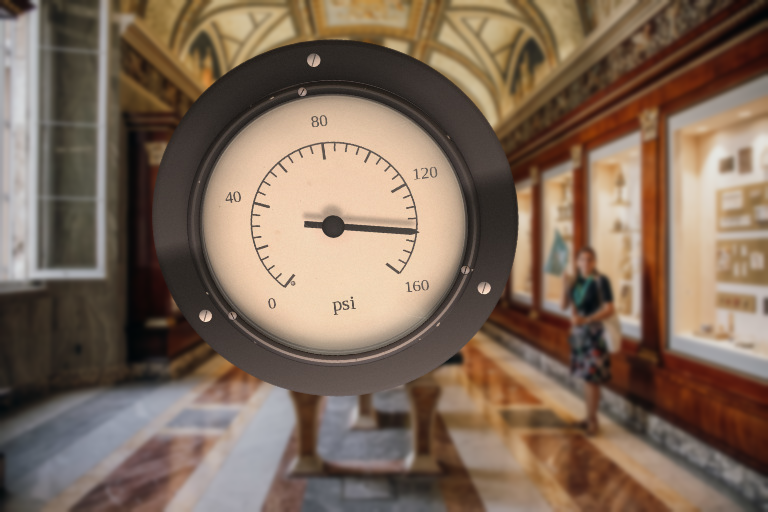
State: 140 psi
